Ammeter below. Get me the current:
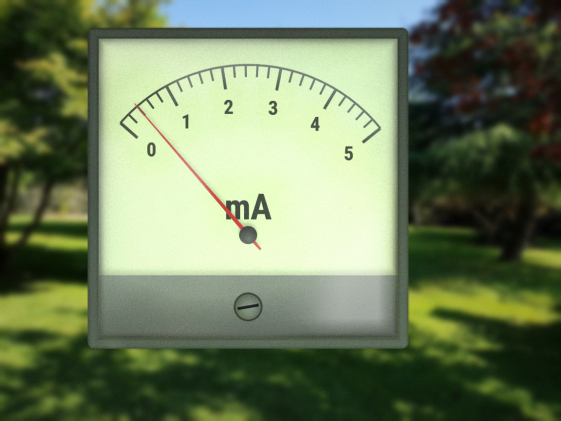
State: 0.4 mA
